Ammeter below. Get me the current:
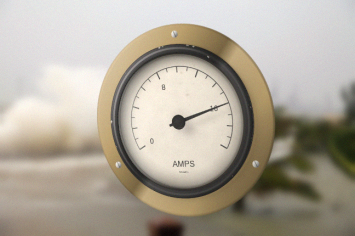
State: 16 A
